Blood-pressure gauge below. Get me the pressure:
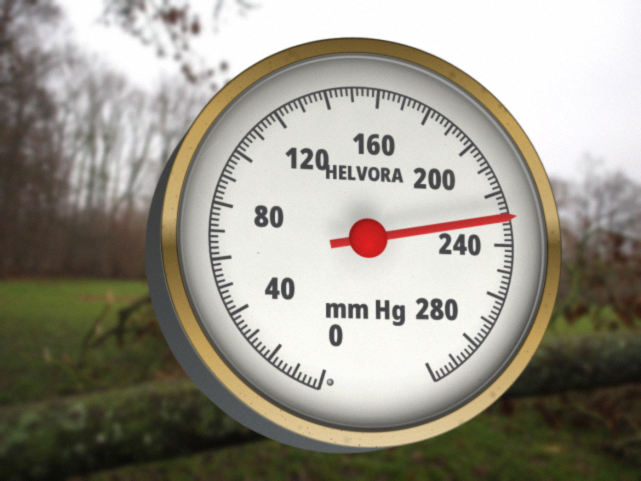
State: 230 mmHg
